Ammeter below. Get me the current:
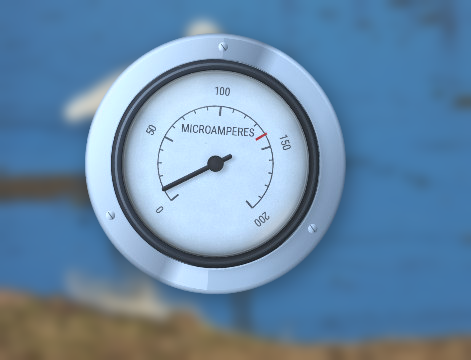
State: 10 µA
